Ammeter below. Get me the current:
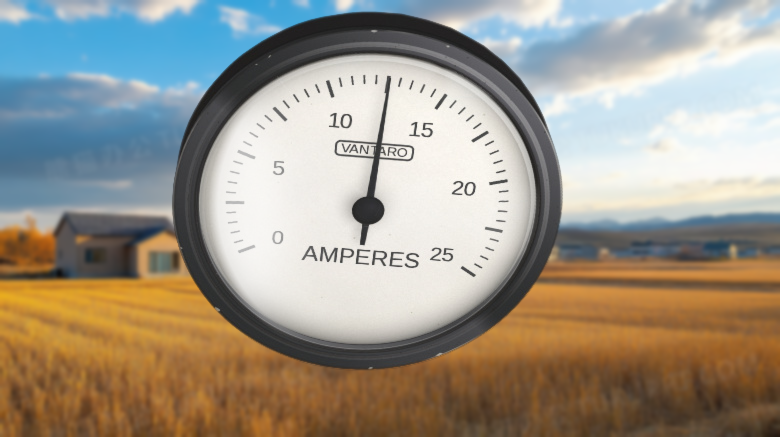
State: 12.5 A
